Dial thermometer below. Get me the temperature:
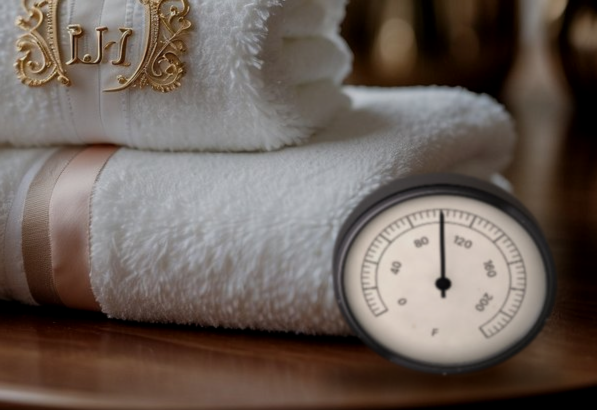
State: 100 °F
